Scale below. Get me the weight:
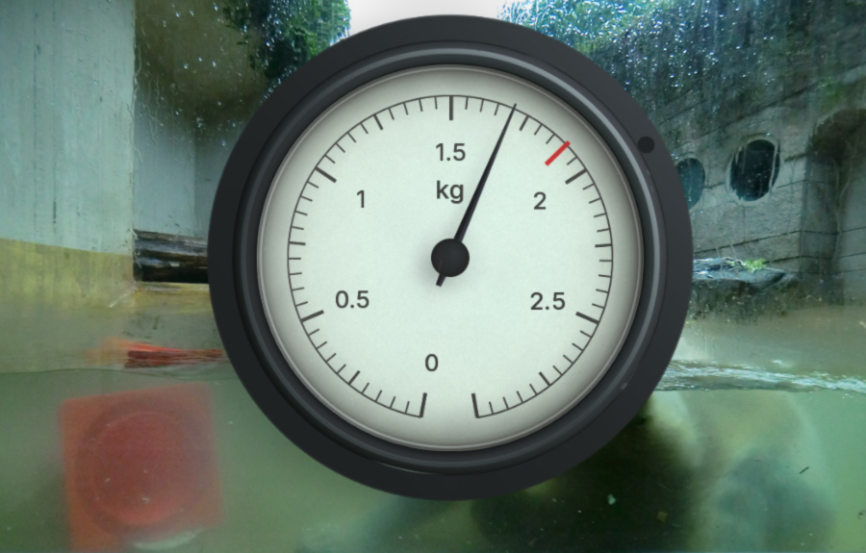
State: 1.7 kg
